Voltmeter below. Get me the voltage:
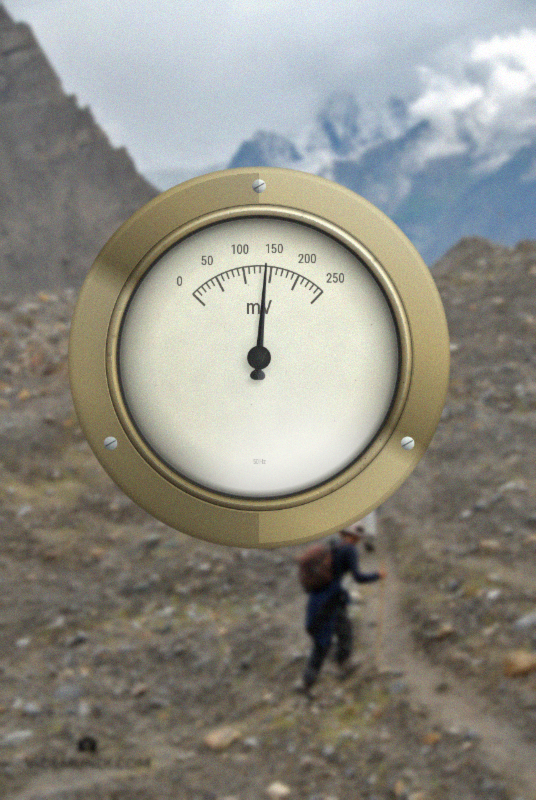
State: 140 mV
